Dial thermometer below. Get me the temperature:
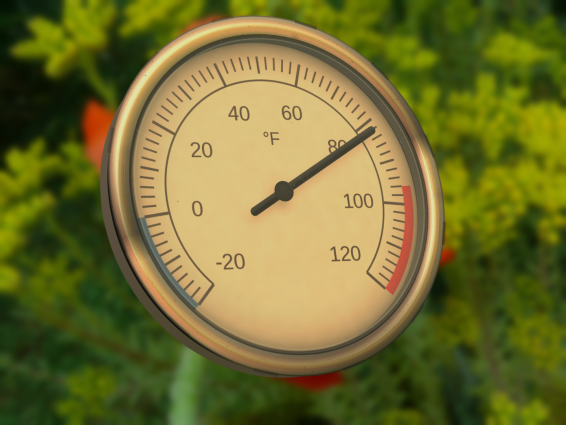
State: 82 °F
